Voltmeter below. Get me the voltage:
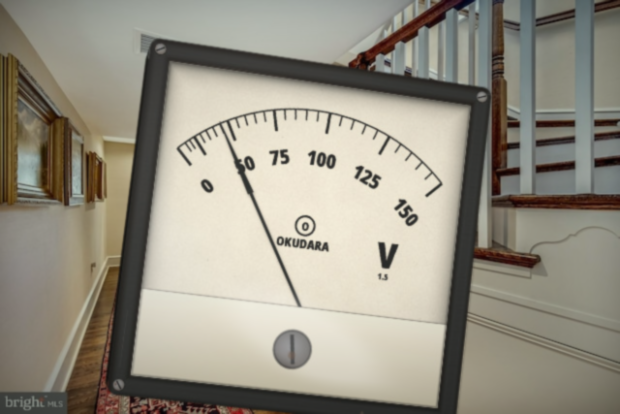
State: 45 V
